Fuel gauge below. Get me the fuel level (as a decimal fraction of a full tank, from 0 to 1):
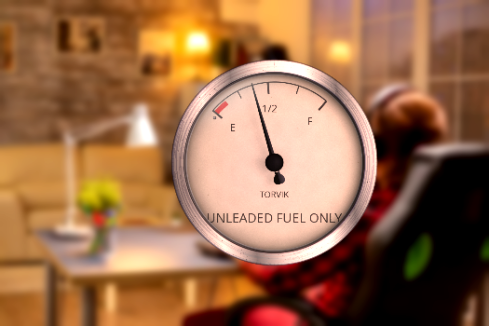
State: 0.375
